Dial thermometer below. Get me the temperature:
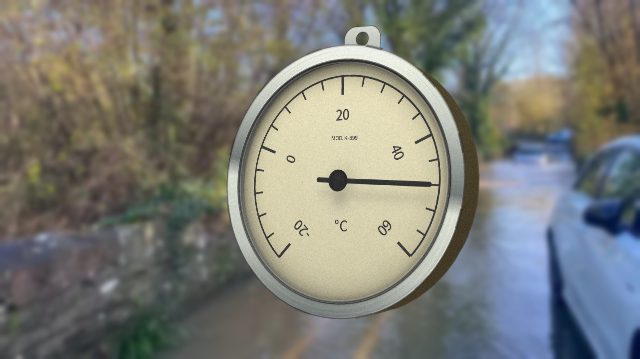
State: 48 °C
